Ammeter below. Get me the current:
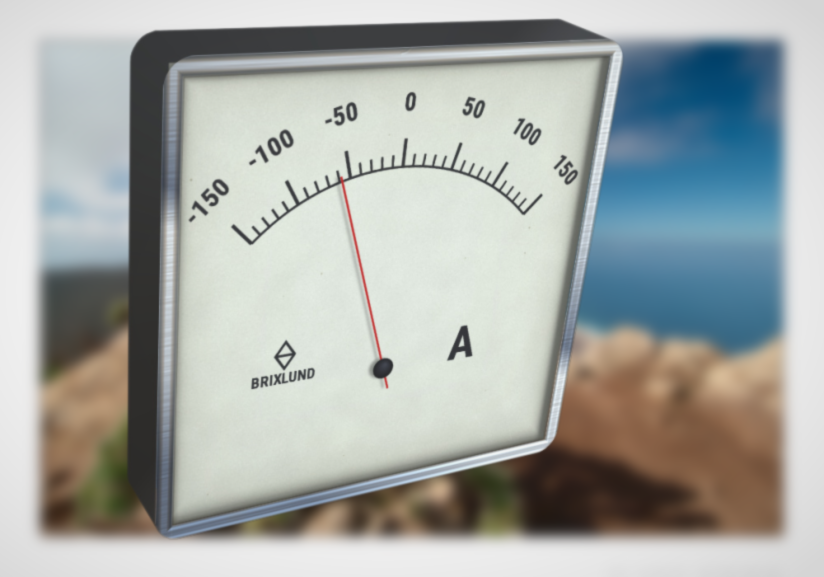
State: -60 A
